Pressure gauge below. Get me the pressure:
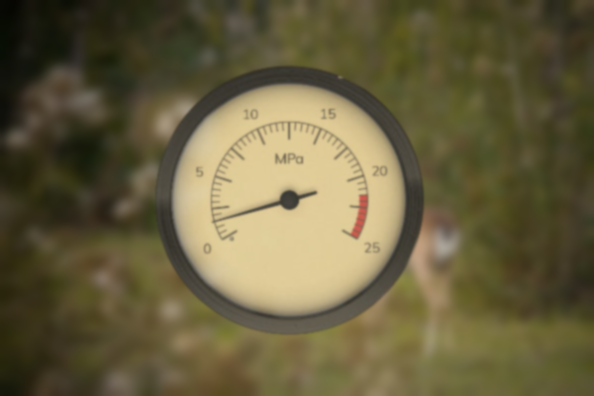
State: 1.5 MPa
